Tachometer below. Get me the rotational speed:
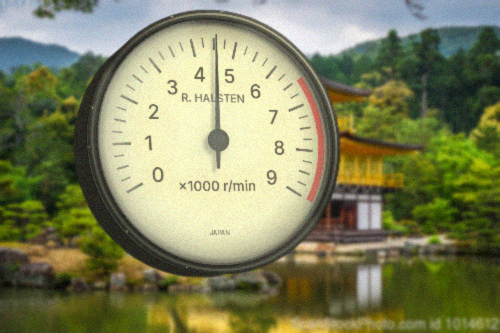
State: 4500 rpm
